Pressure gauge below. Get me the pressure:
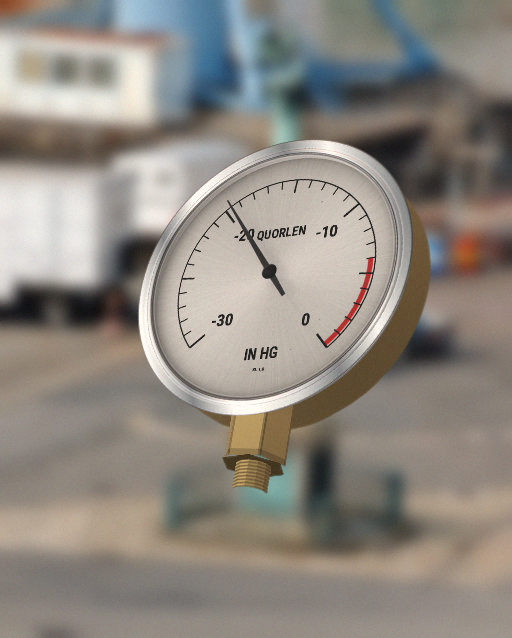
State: -19.5 inHg
